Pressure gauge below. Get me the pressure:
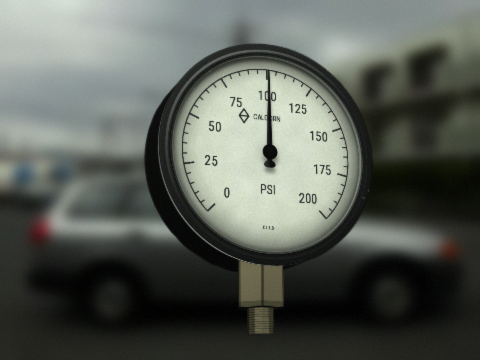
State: 100 psi
